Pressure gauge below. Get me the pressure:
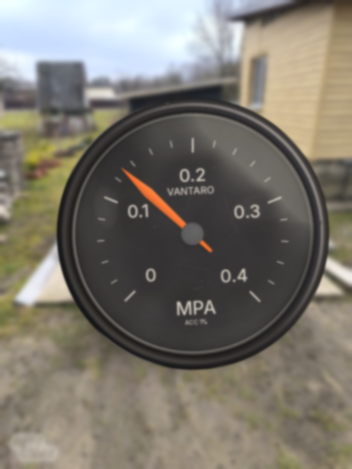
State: 0.13 MPa
